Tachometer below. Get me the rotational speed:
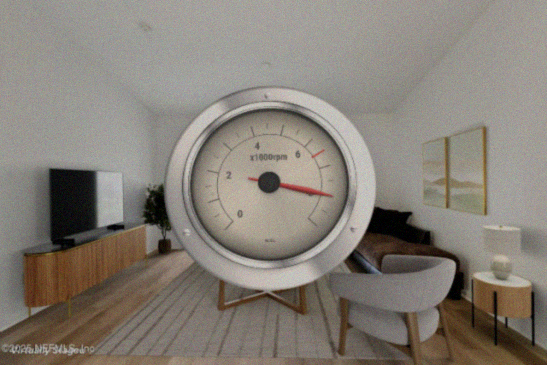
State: 8000 rpm
